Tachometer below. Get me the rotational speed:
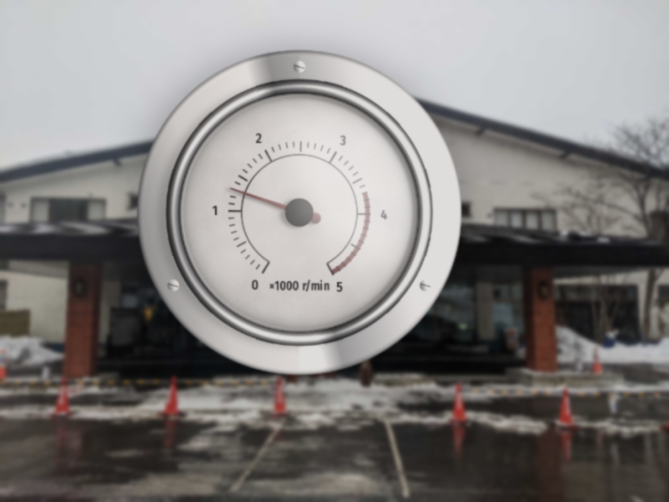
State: 1300 rpm
